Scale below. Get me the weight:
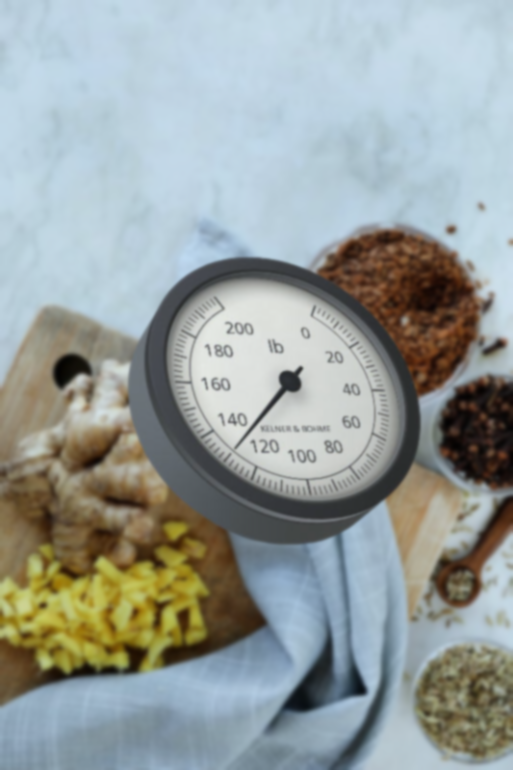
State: 130 lb
